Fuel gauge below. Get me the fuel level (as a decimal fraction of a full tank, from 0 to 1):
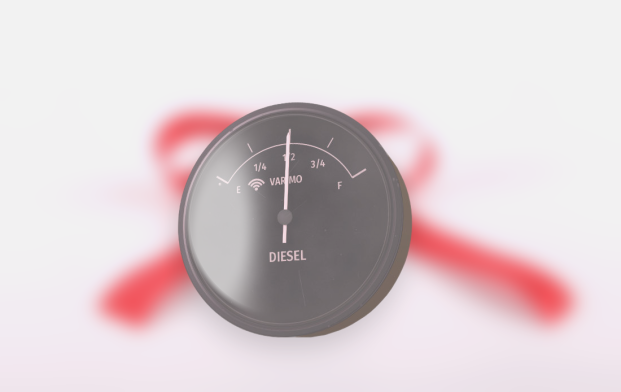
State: 0.5
